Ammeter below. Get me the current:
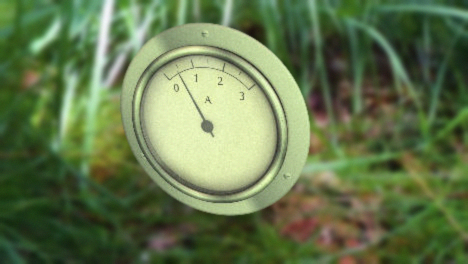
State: 0.5 A
